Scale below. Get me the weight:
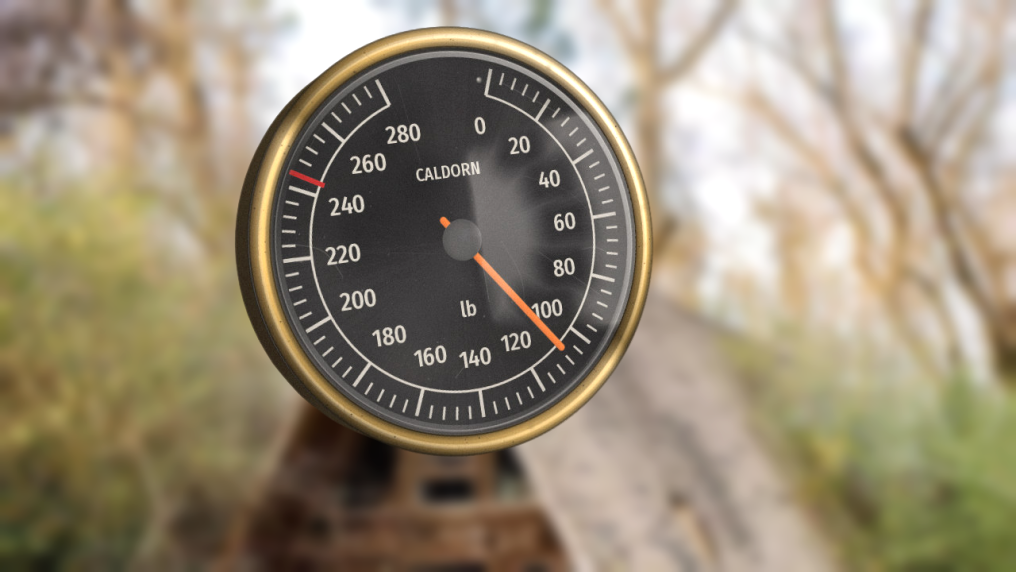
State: 108 lb
